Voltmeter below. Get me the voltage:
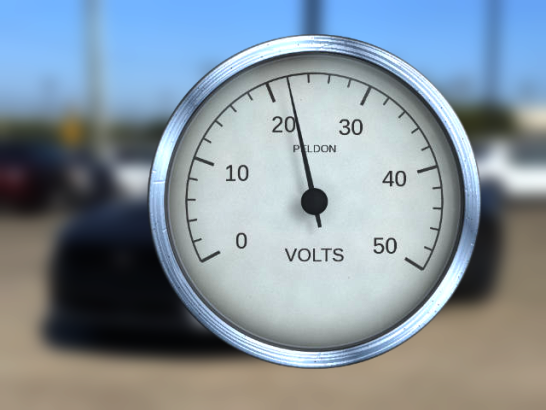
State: 22 V
